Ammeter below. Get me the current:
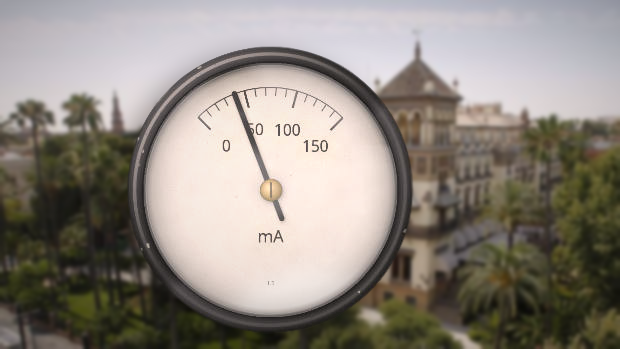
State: 40 mA
